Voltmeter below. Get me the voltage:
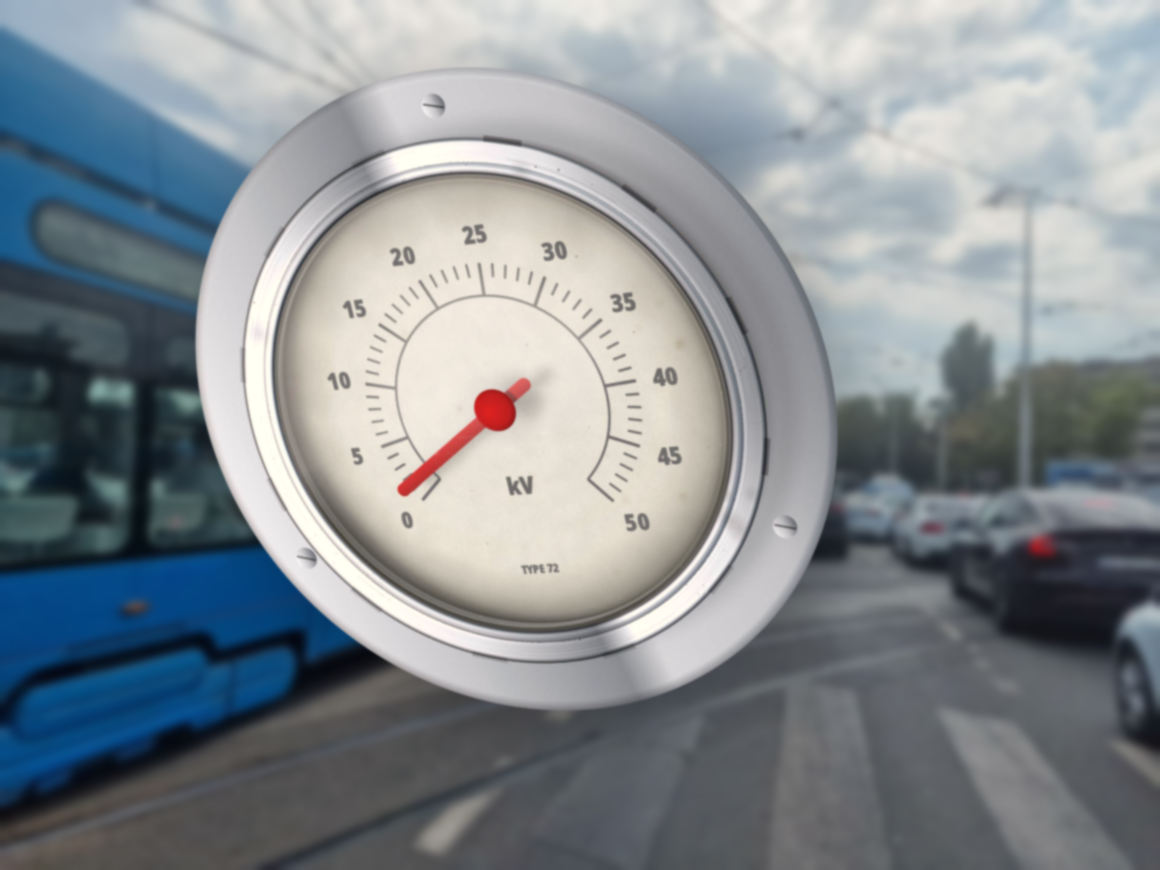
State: 1.5 kV
